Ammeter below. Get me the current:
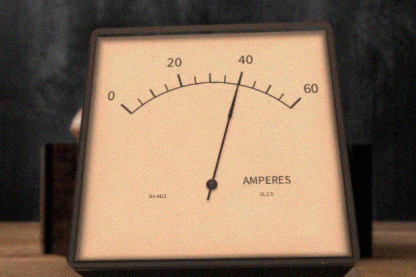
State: 40 A
